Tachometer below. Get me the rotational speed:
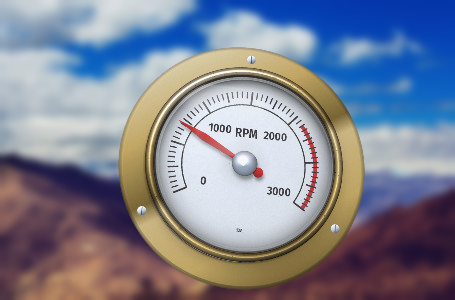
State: 700 rpm
